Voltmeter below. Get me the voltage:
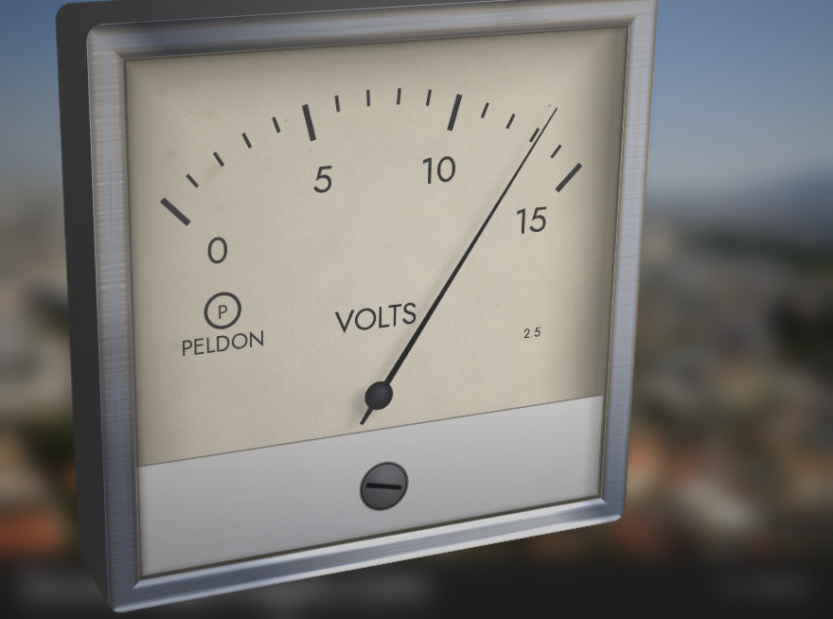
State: 13 V
